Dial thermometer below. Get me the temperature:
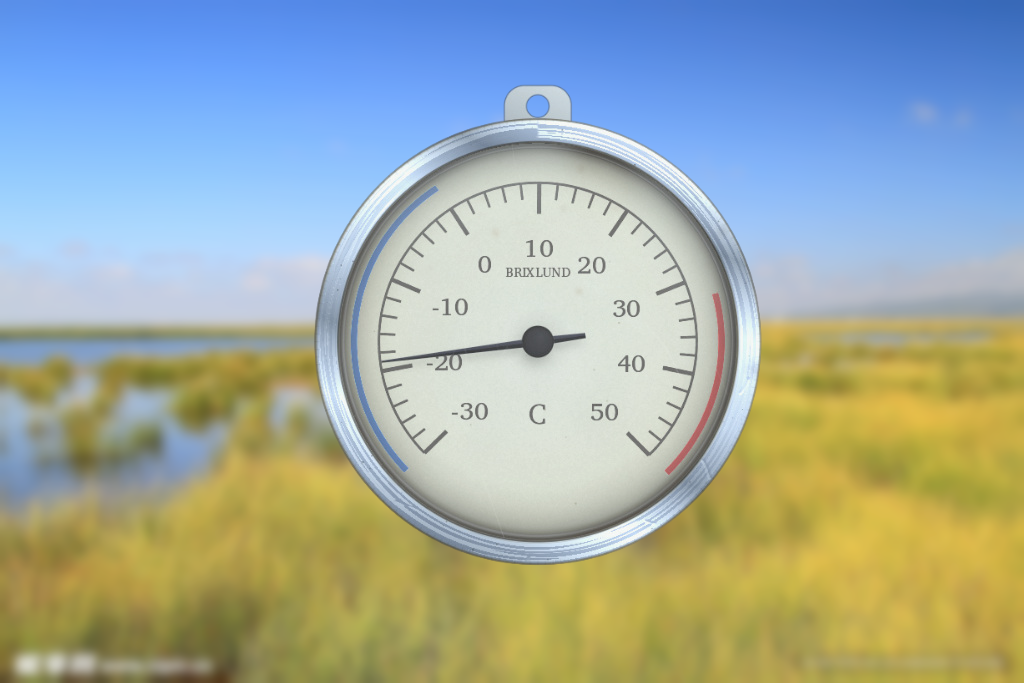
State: -19 °C
